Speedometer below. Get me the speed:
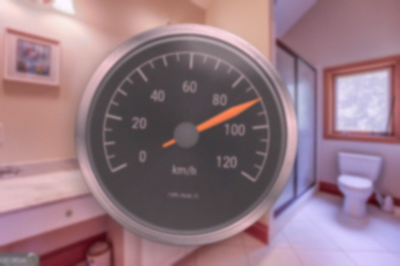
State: 90 km/h
